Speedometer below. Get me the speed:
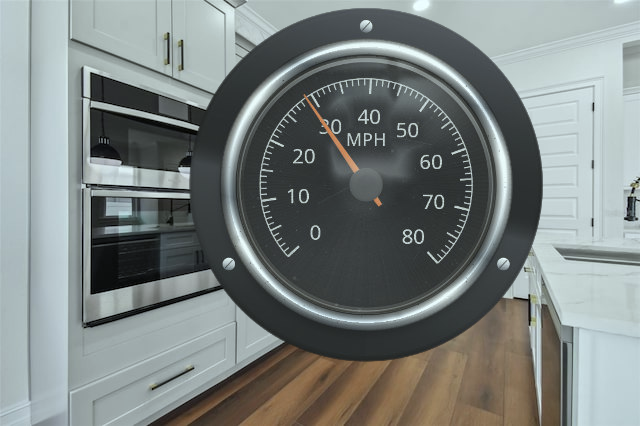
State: 29 mph
